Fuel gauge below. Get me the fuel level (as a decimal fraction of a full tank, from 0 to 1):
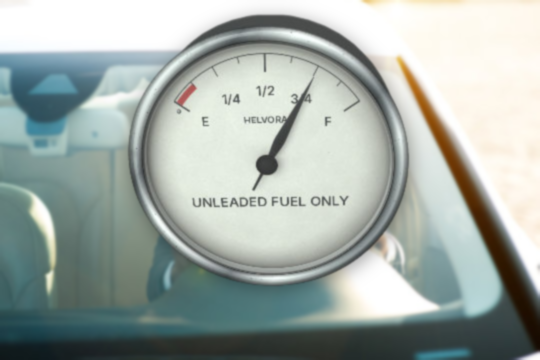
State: 0.75
